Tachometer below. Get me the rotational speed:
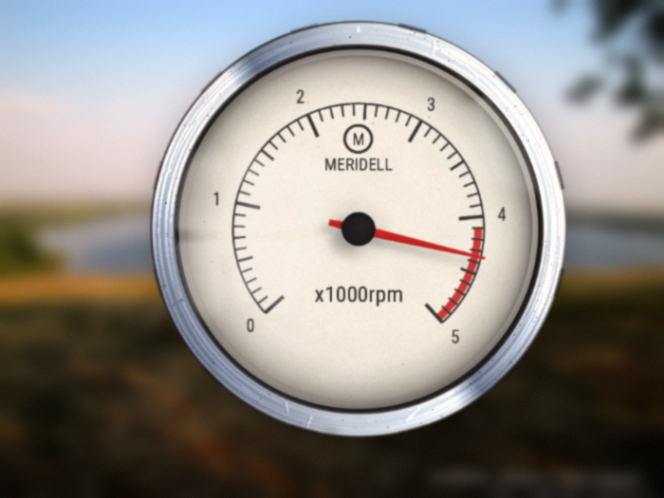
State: 4350 rpm
